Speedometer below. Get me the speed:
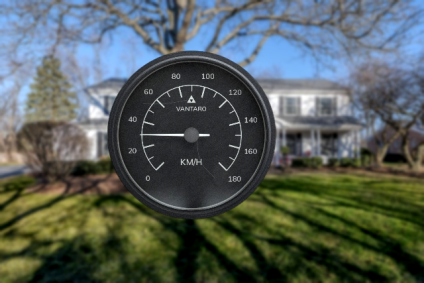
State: 30 km/h
